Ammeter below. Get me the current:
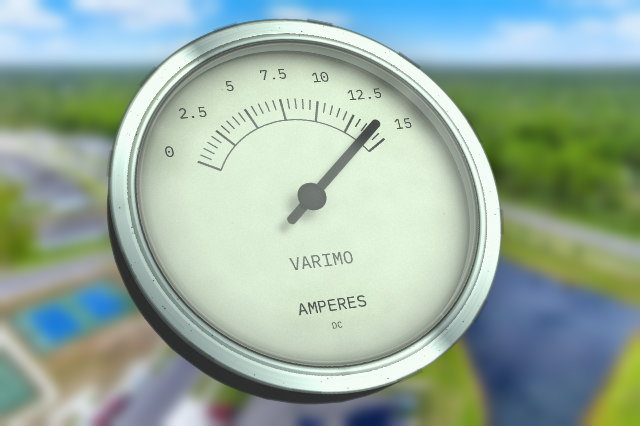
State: 14 A
